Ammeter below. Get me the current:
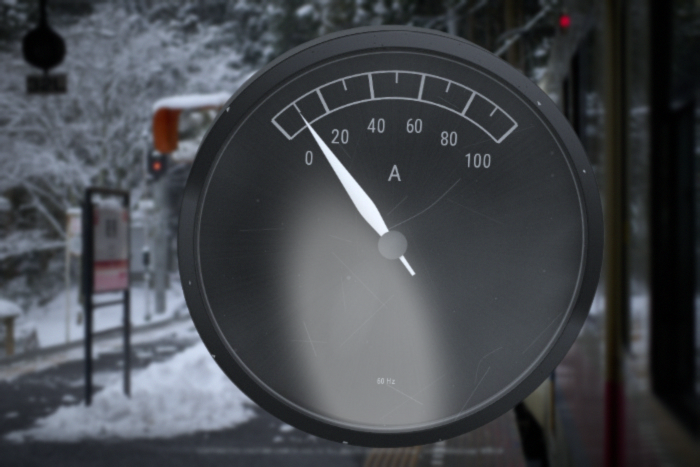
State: 10 A
